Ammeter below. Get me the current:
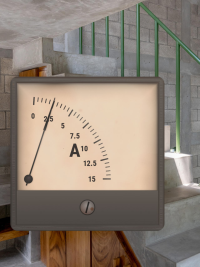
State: 2.5 A
